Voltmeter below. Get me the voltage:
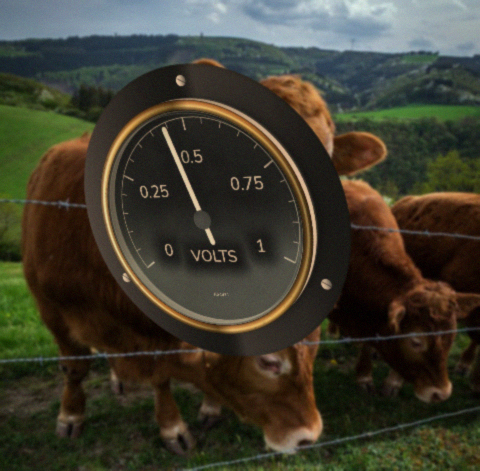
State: 0.45 V
